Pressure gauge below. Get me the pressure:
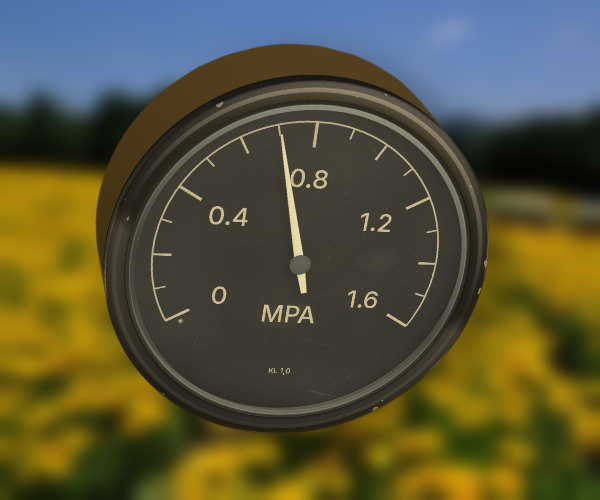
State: 0.7 MPa
